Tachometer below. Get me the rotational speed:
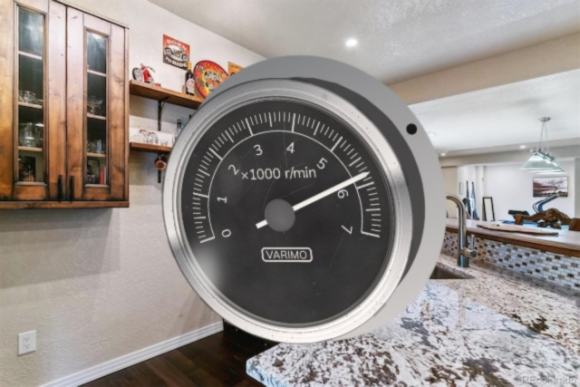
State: 5800 rpm
